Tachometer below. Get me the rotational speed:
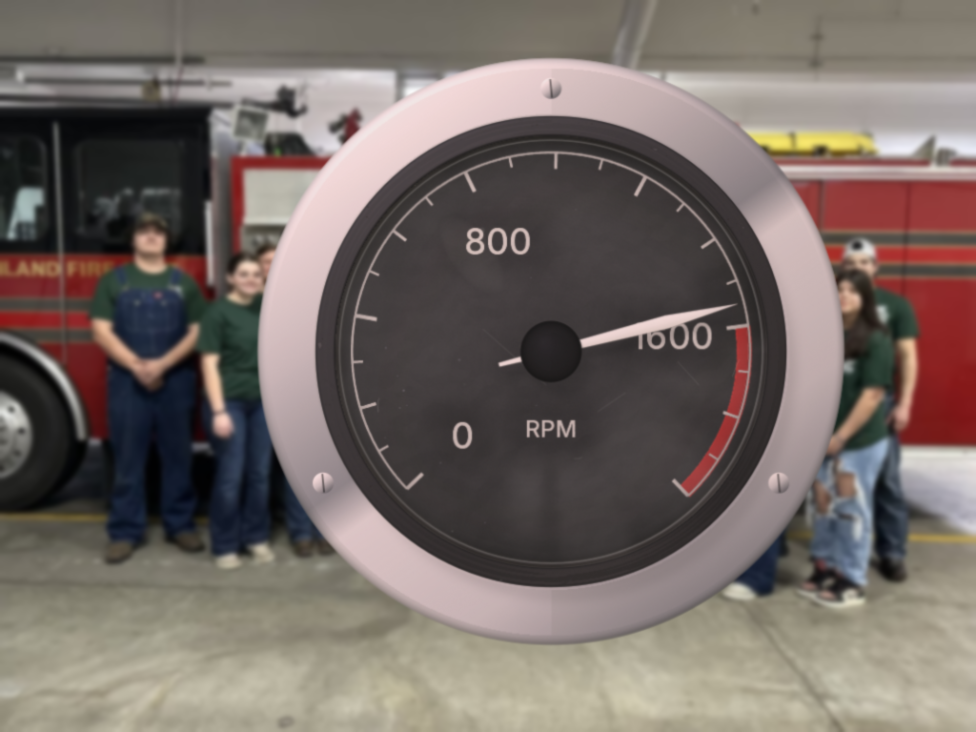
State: 1550 rpm
